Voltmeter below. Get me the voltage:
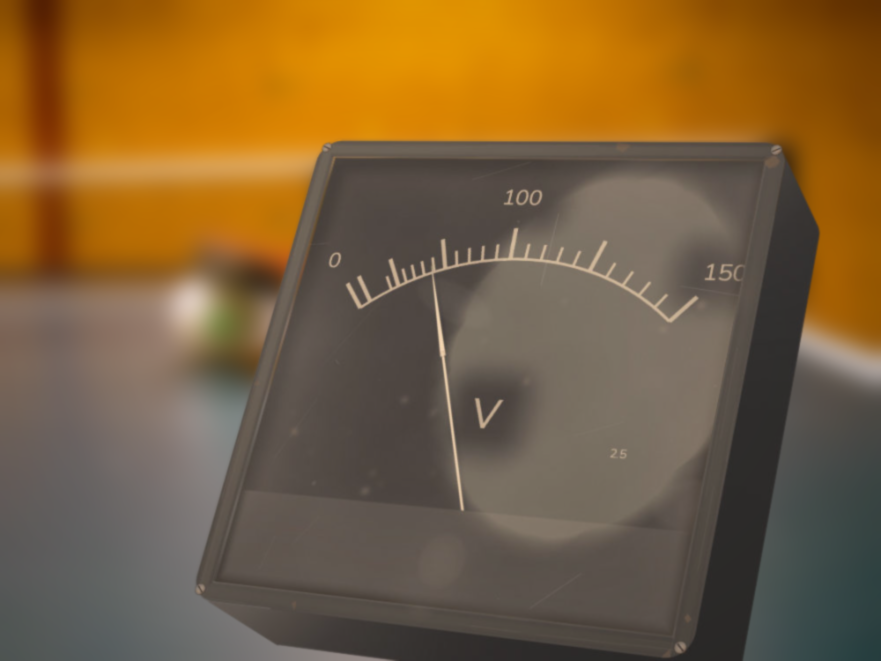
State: 70 V
